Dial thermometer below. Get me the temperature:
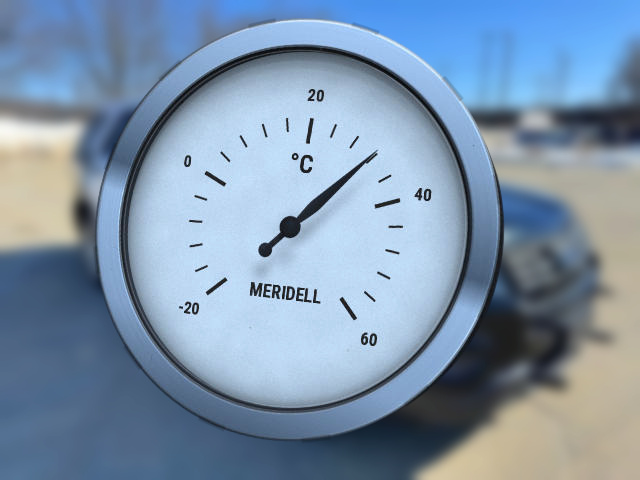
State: 32 °C
